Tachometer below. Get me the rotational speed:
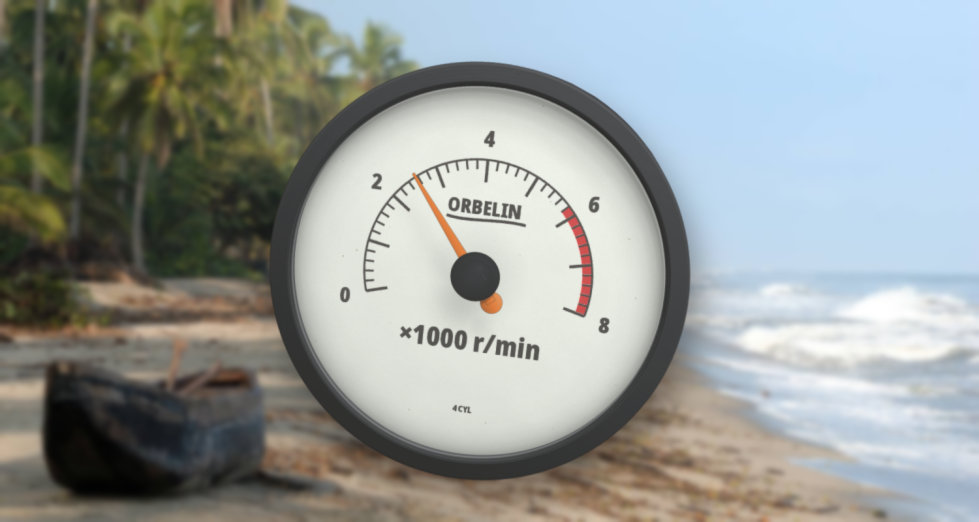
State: 2600 rpm
